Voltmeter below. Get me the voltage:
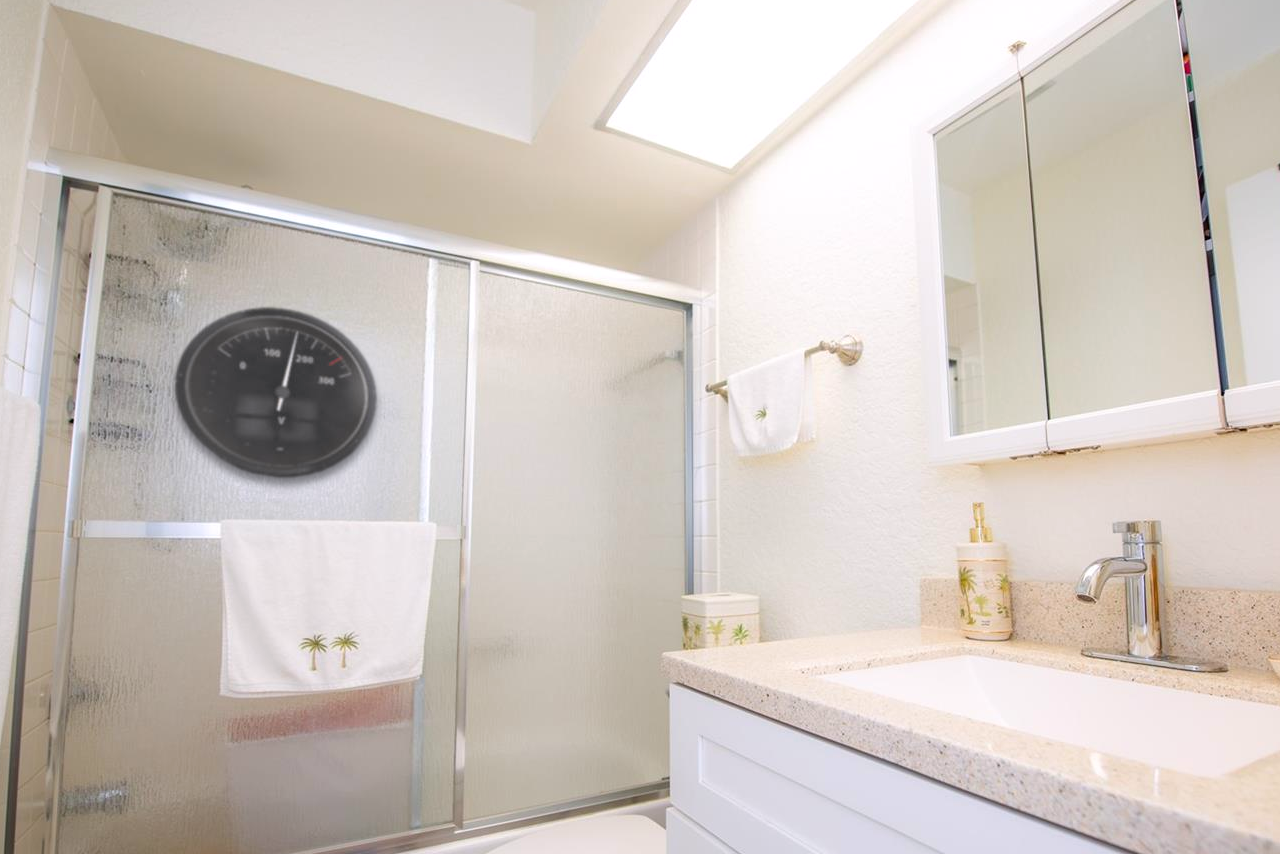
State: 160 V
